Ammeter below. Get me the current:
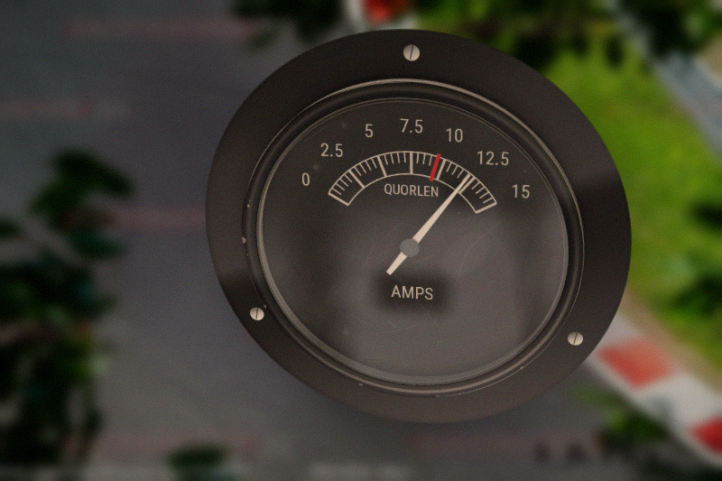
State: 12 A
